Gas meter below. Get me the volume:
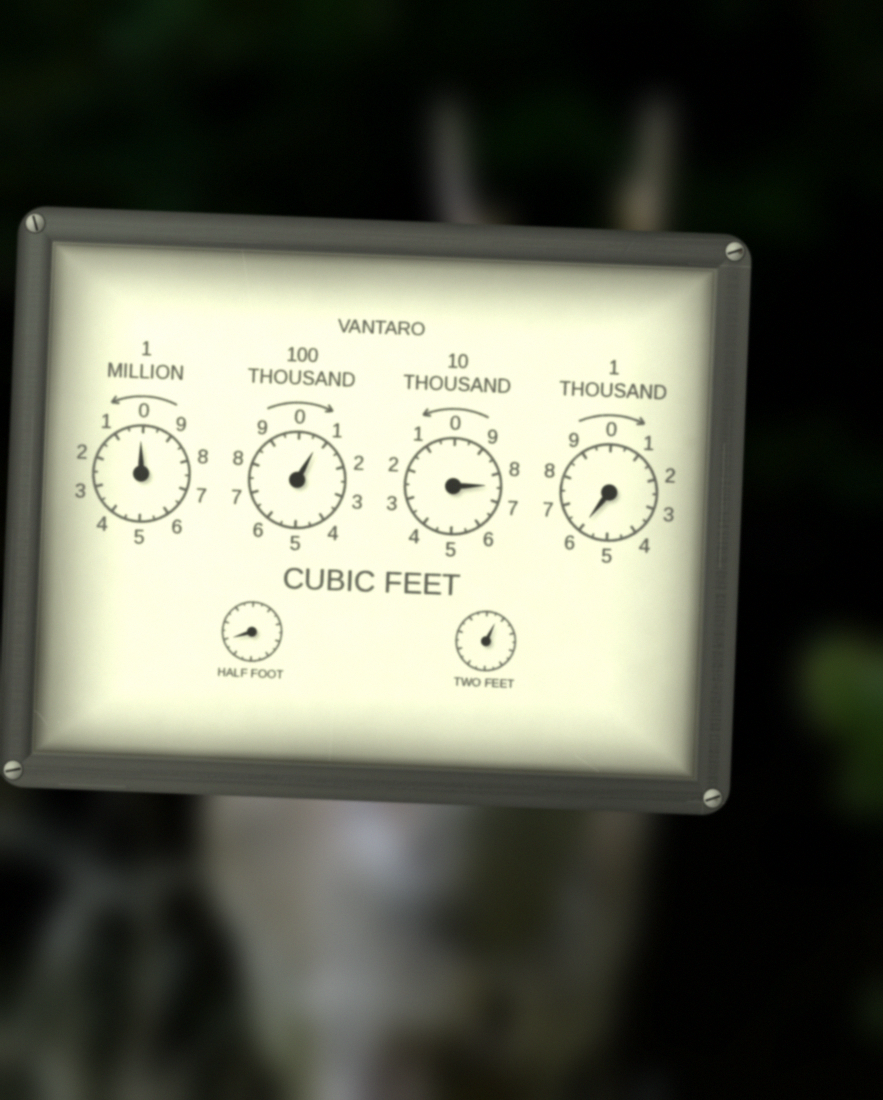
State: 7600 ft³
